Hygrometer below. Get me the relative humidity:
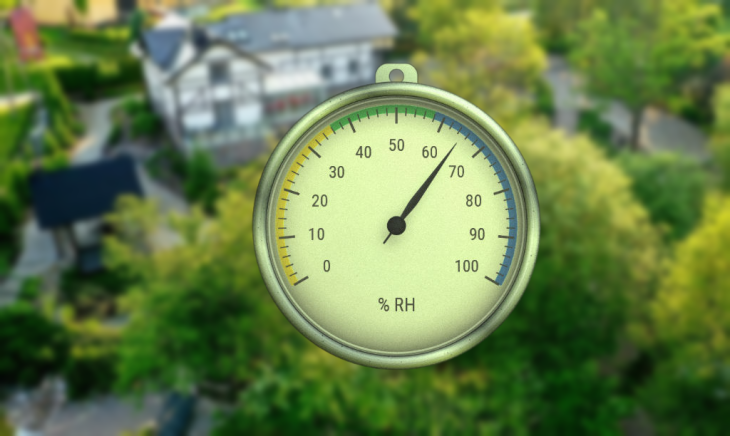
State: 65 %
